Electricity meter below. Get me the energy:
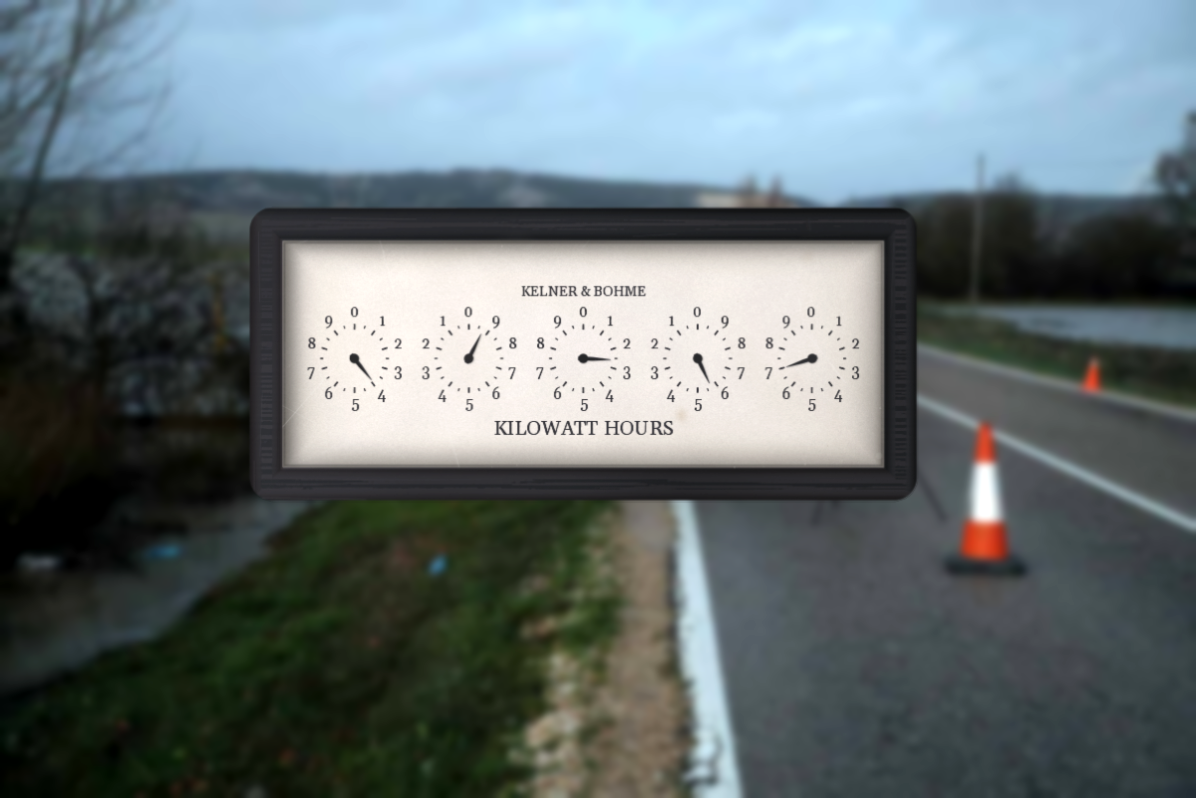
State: 39257 kWh
